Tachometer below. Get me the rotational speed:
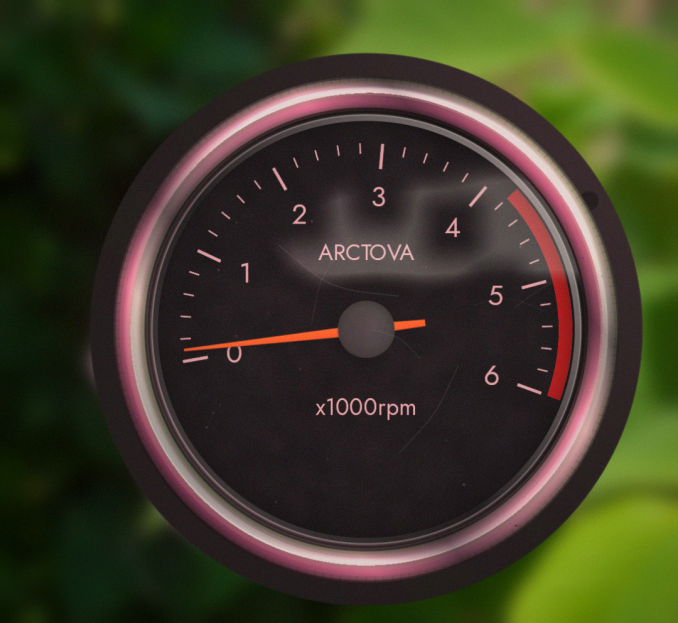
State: 100 rpm
